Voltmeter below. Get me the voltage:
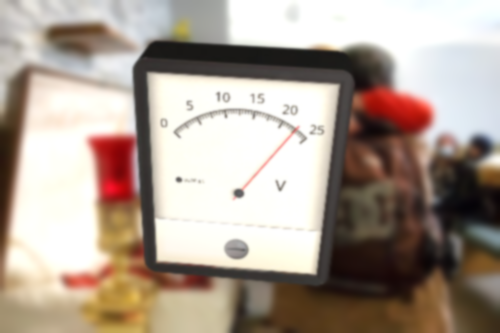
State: 22.5 V
